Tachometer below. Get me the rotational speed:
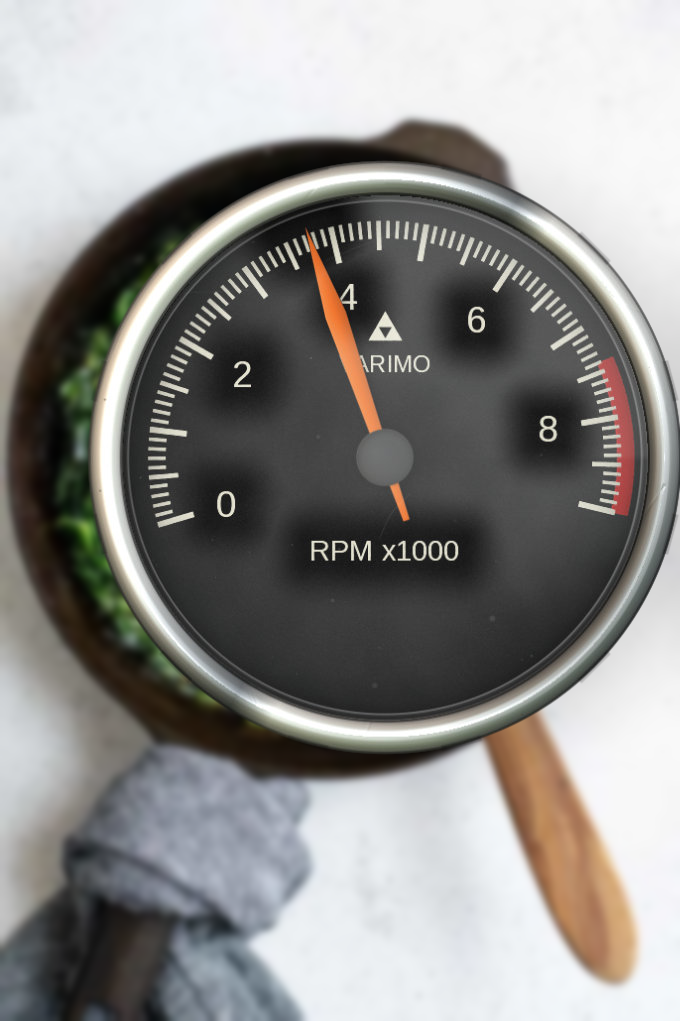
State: 3750 rpm
